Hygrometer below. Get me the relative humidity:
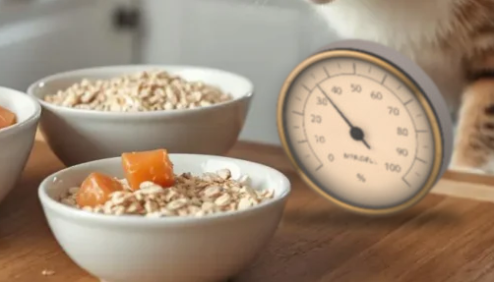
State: 35 %
